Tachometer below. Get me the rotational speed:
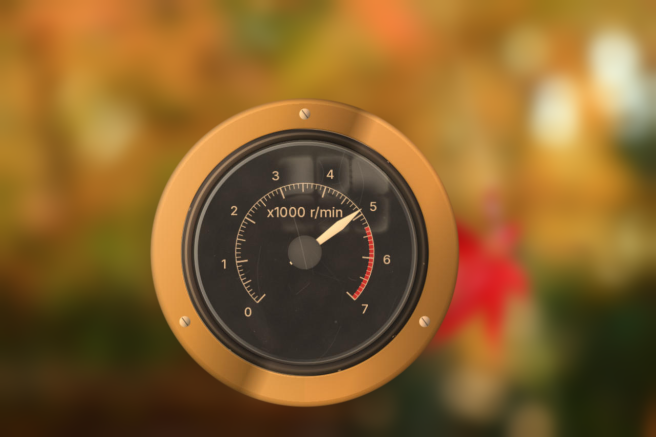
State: 4900 rpm
